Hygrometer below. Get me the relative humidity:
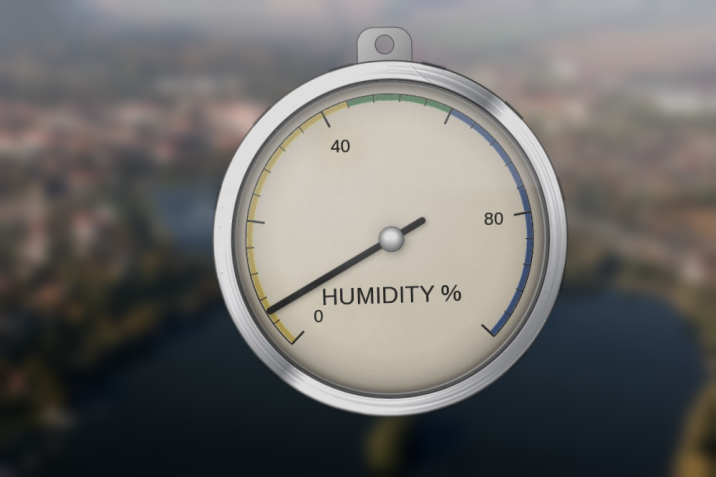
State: 6 %
